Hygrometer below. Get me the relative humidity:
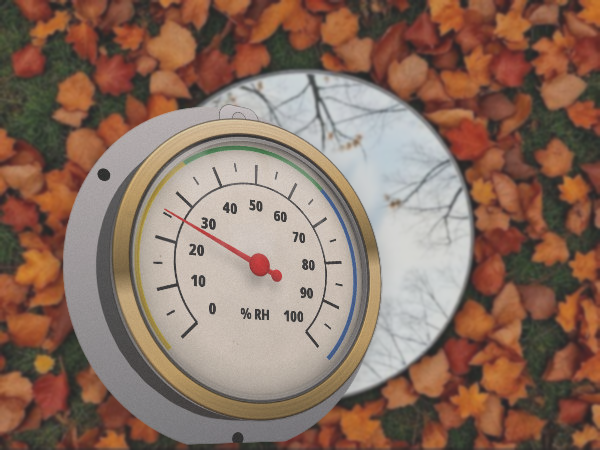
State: 25 %
